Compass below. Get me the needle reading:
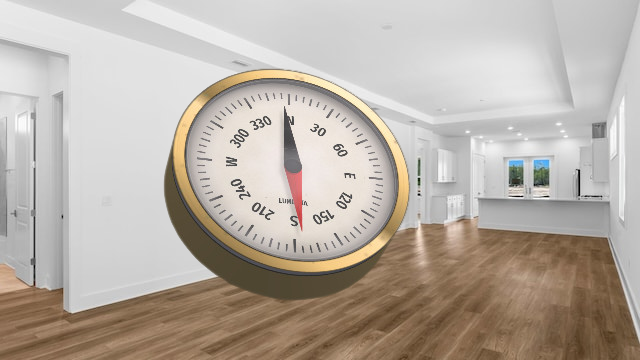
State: 175 °
